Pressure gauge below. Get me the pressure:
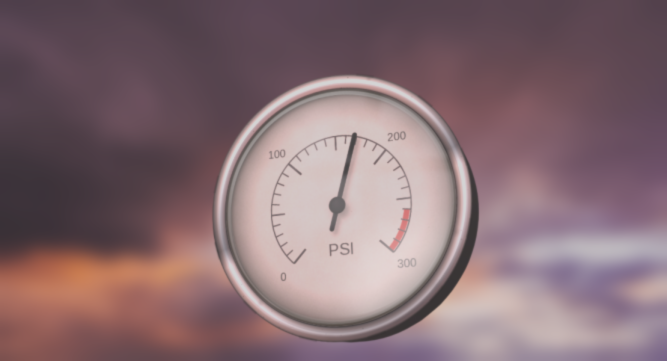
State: 170 psi
